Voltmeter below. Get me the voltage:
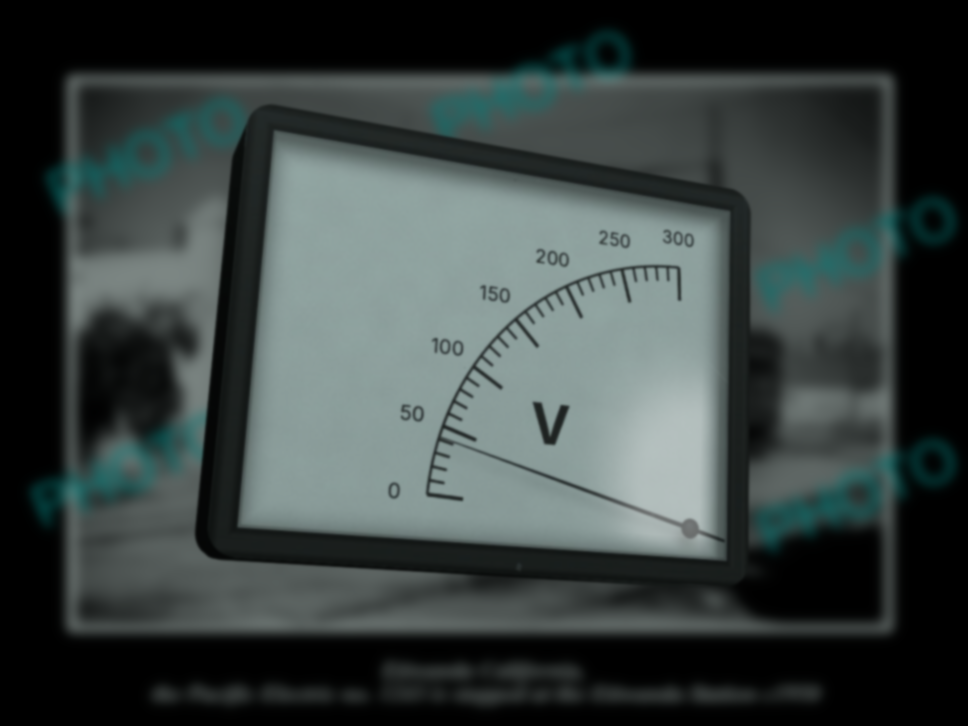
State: 40 V
